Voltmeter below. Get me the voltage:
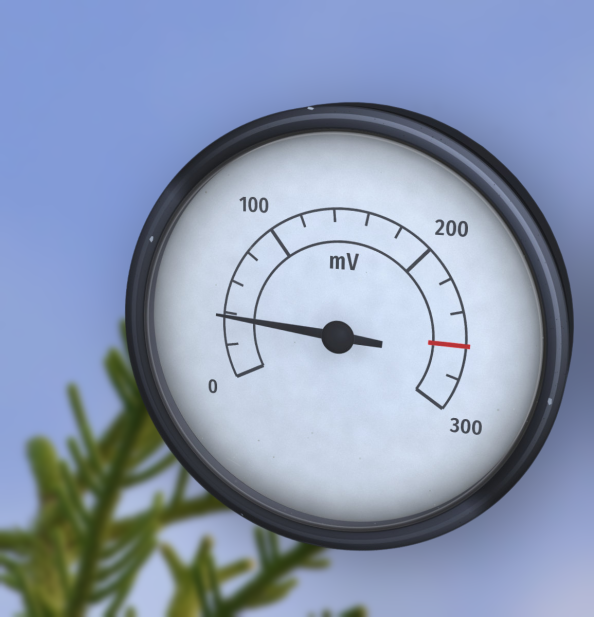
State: 40 mV
